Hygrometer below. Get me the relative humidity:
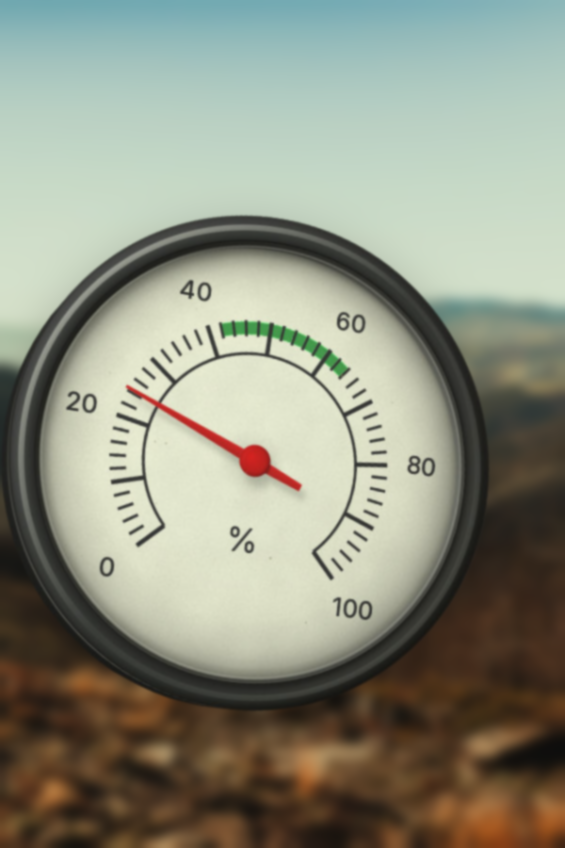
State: 24 %
